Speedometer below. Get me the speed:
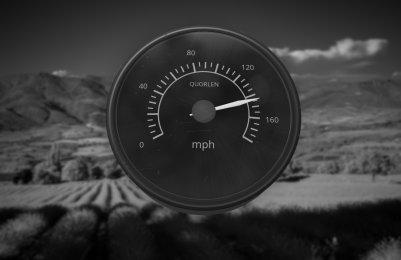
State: 145 mph
